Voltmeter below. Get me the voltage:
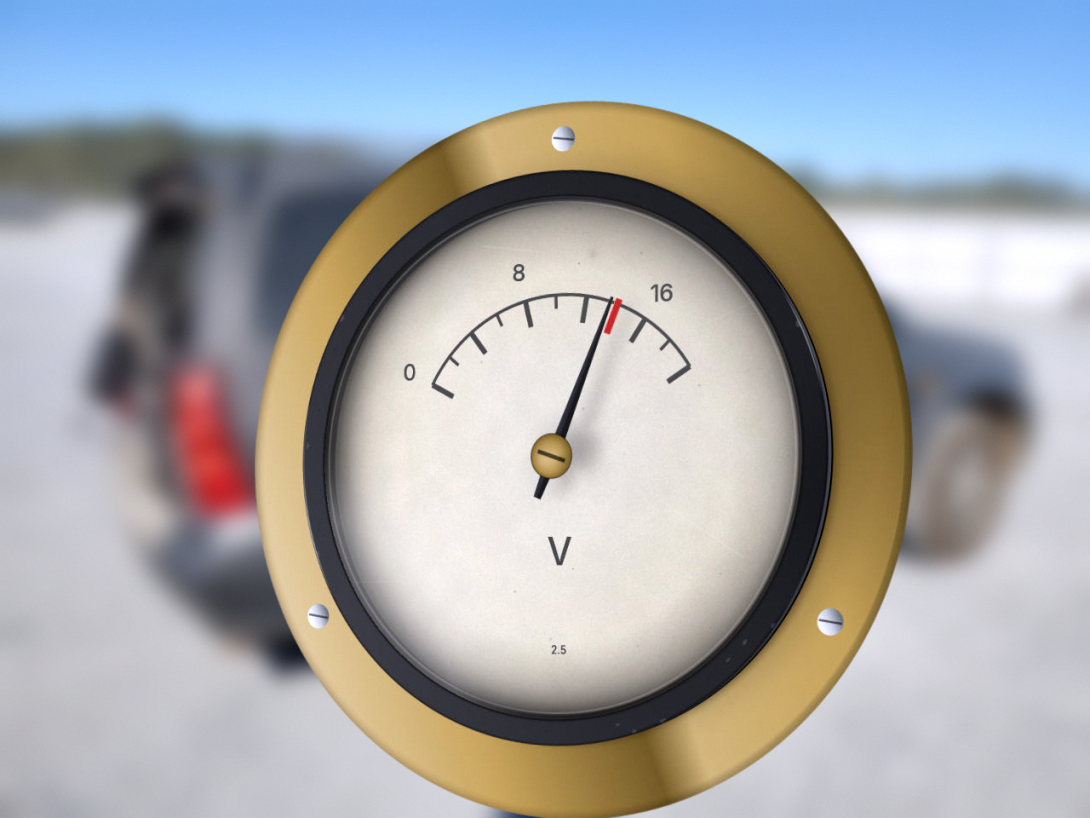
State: 14 V
